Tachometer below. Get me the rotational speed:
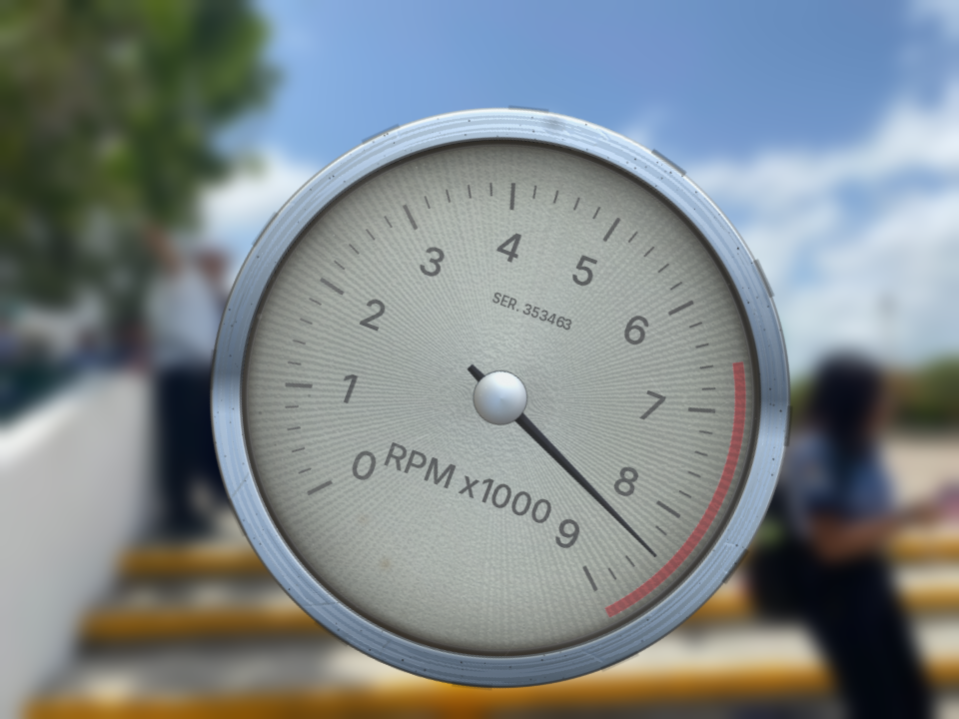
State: 8400 rpm
